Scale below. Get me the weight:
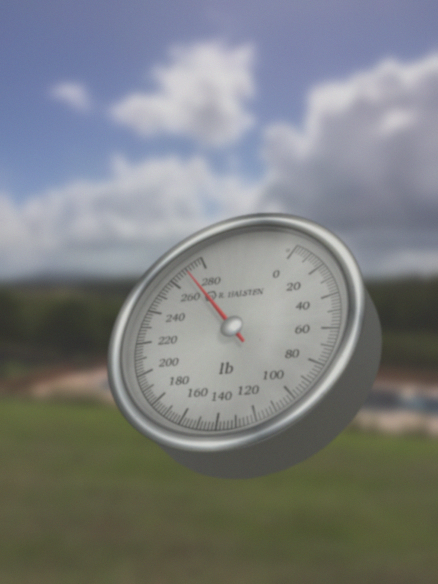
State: 270 lb
